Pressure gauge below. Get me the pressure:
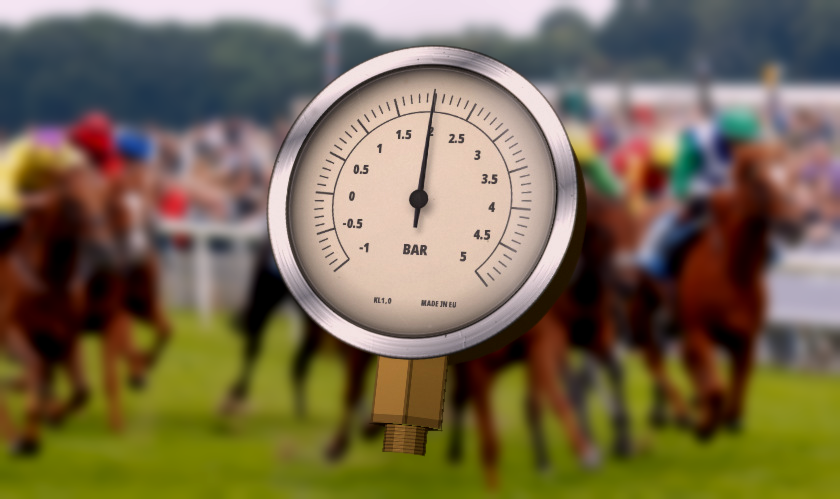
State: 2 bar
